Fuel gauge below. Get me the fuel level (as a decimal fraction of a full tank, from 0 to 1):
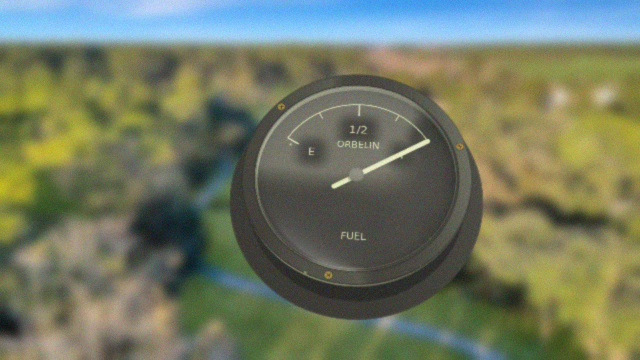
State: 1
